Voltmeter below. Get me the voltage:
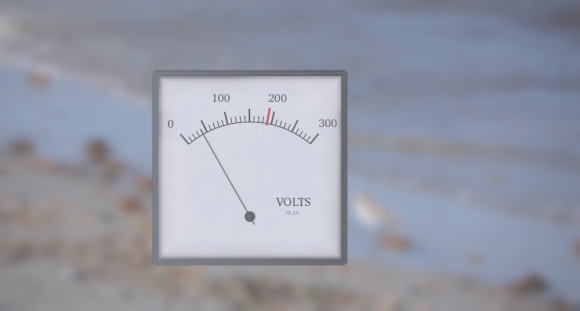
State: 40 V
